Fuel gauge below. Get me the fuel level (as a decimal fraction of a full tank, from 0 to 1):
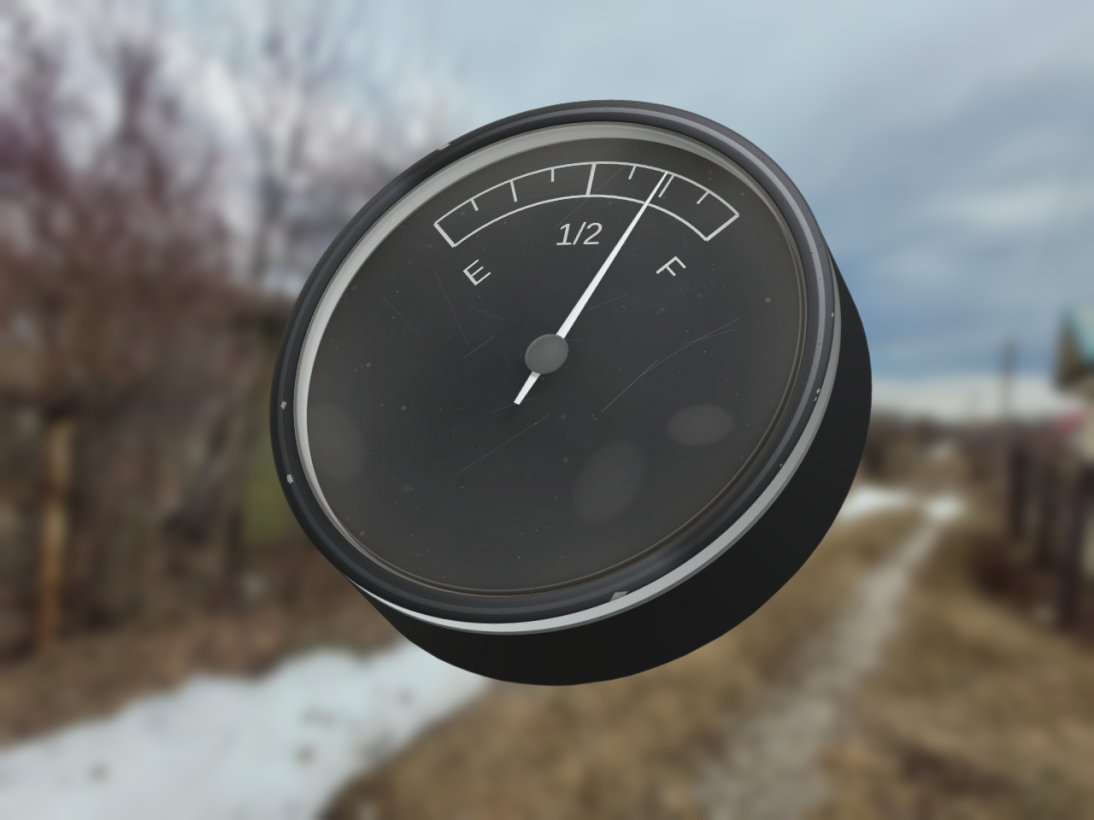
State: 0.75
